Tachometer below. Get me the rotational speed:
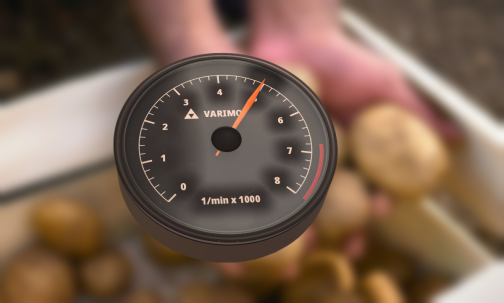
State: 5000 rpm
